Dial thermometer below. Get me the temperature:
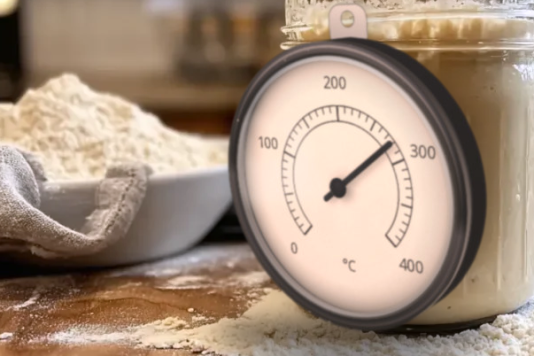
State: 280 °C
